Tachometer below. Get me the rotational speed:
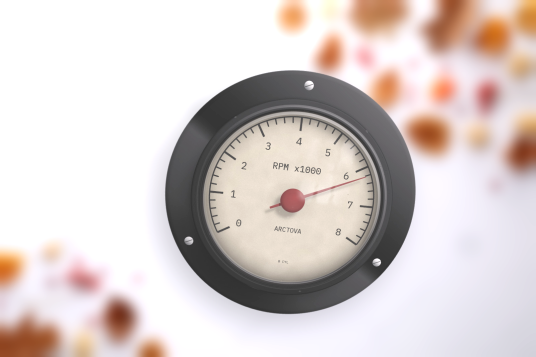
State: 6200 rpm
